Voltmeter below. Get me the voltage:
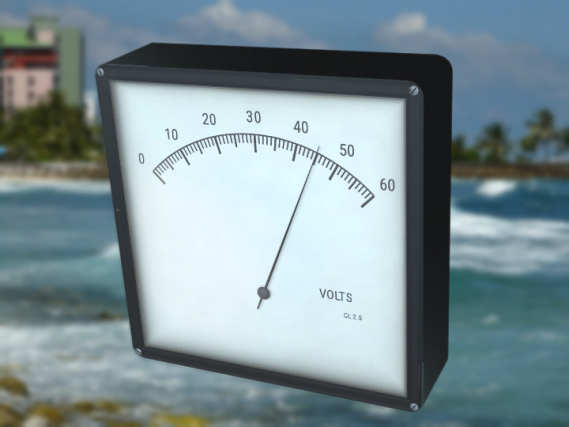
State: 45 V
